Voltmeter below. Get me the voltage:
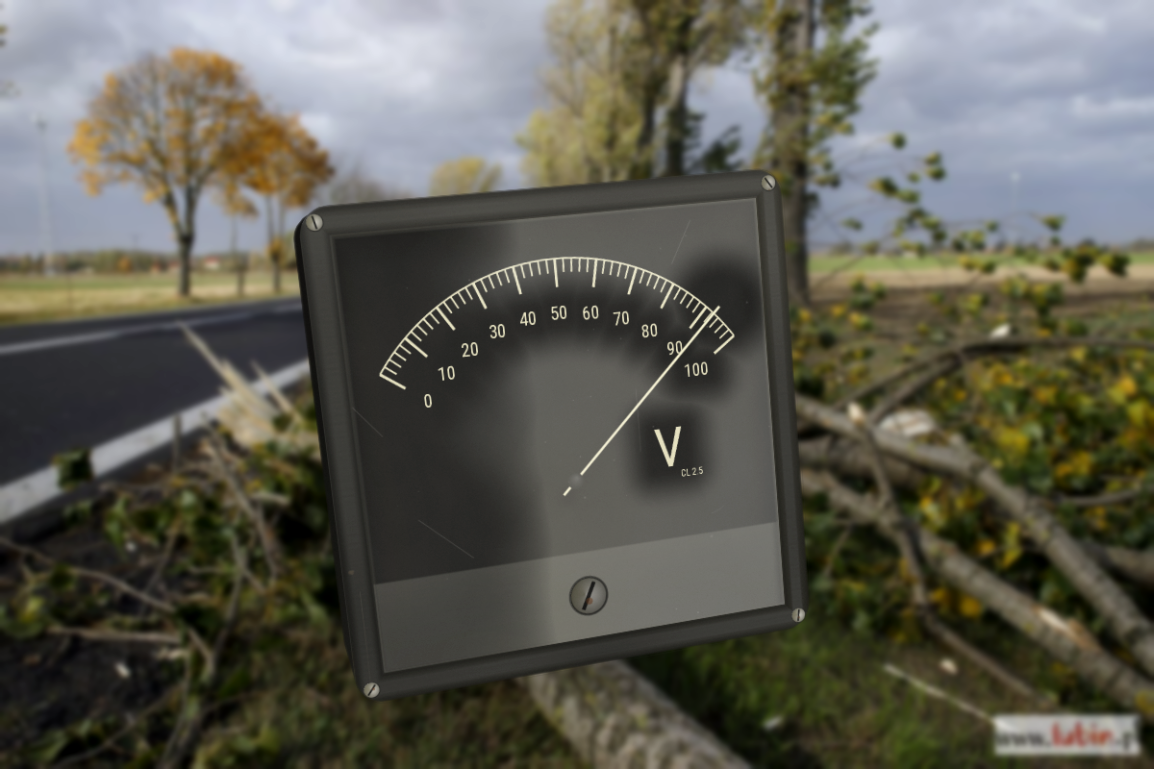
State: 92 V
